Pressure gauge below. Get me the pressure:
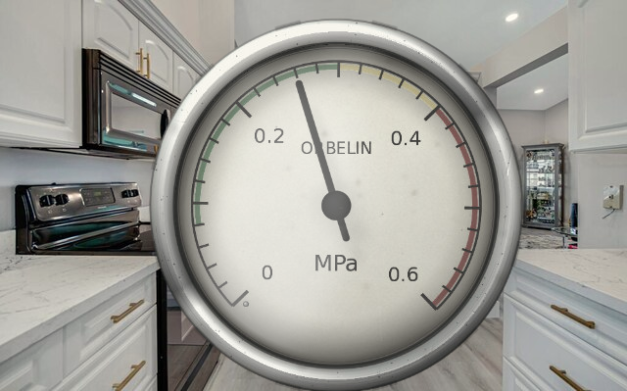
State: 0.26 MPa
